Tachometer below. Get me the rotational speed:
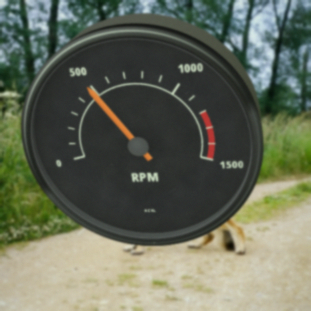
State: 500 rpm
